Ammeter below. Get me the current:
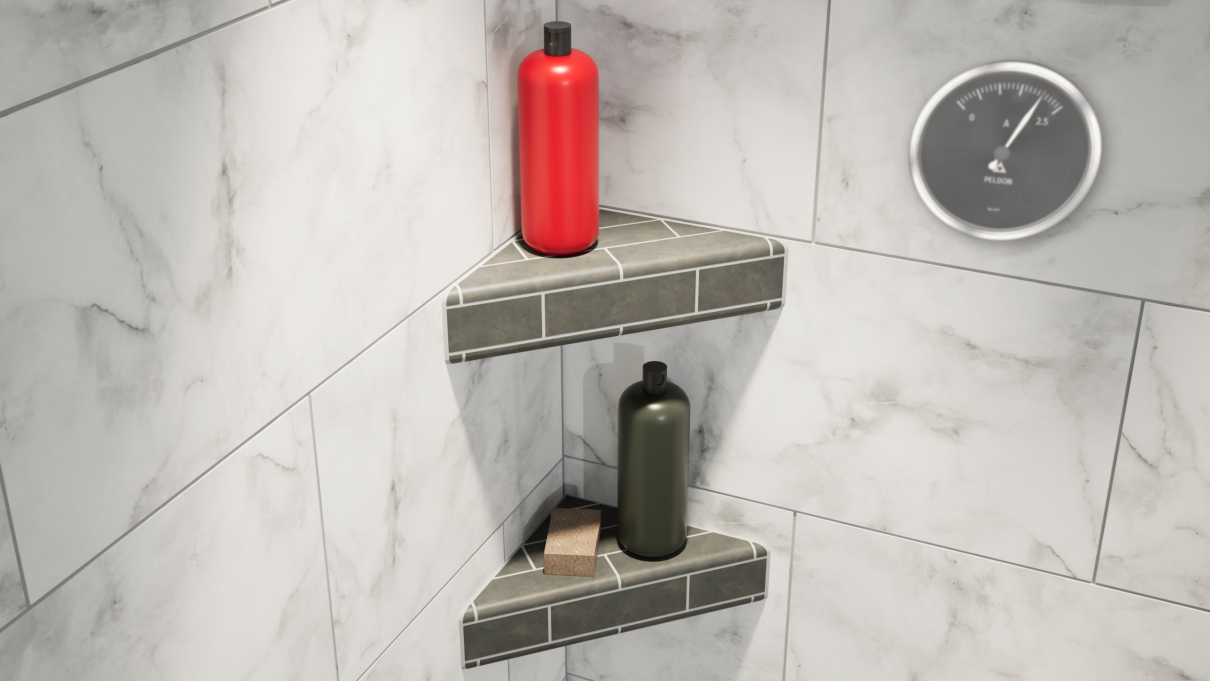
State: 2 A
